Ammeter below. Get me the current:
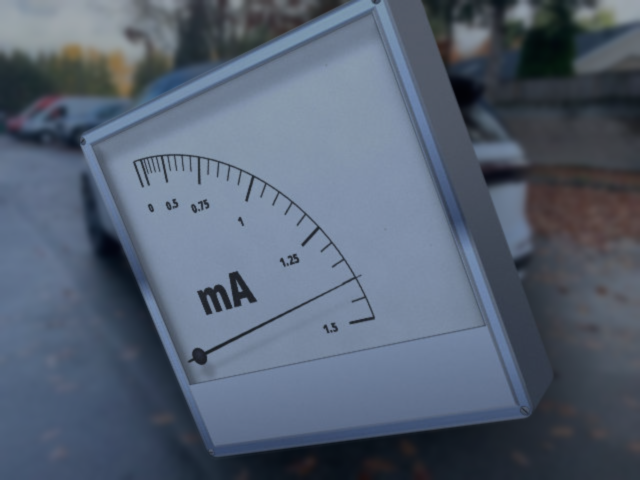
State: 1.4 mA
